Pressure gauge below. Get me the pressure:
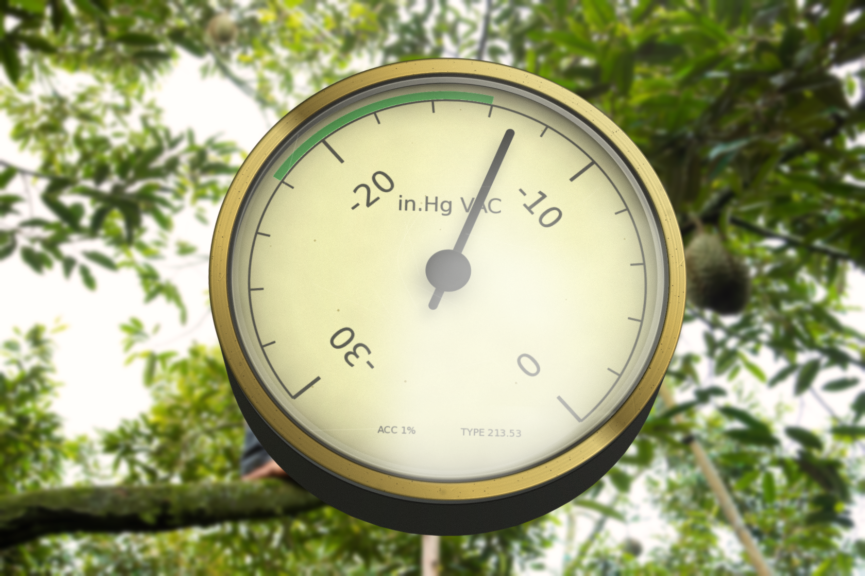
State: -13 inHg
